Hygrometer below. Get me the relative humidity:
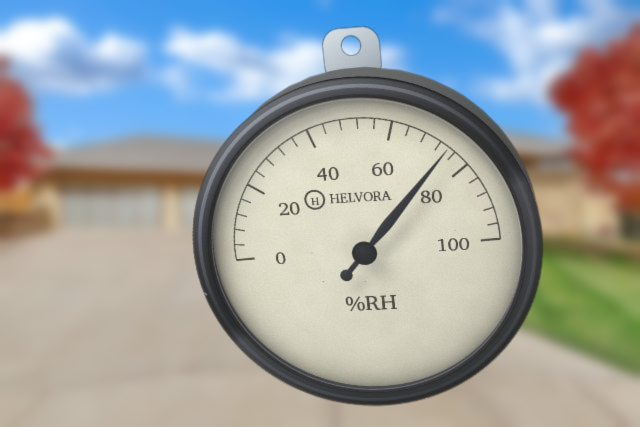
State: 74 %
